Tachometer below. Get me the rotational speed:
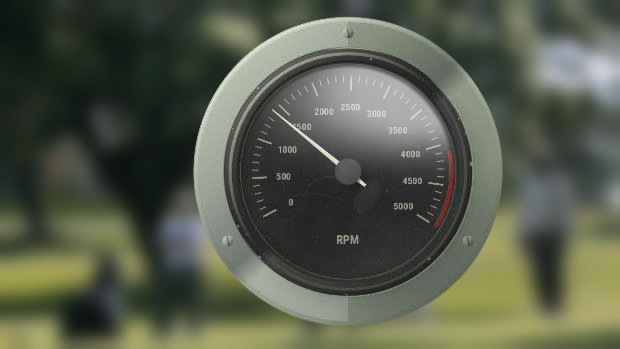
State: 1400 rpm
